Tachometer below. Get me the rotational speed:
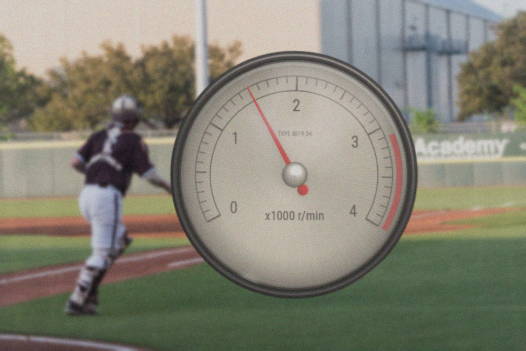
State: 1500 rpm
